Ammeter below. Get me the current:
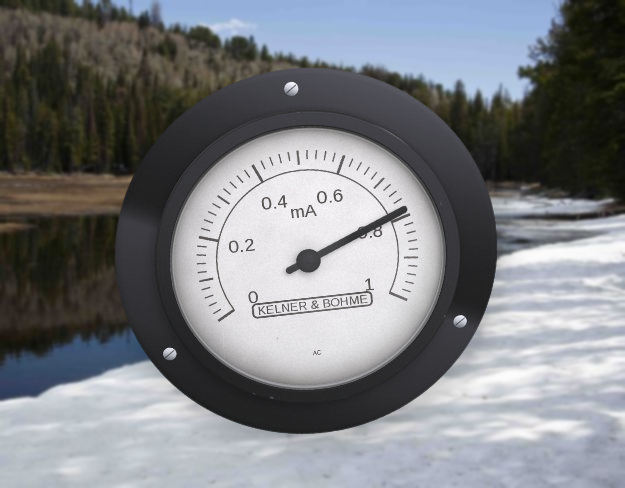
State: 0.78 mA
